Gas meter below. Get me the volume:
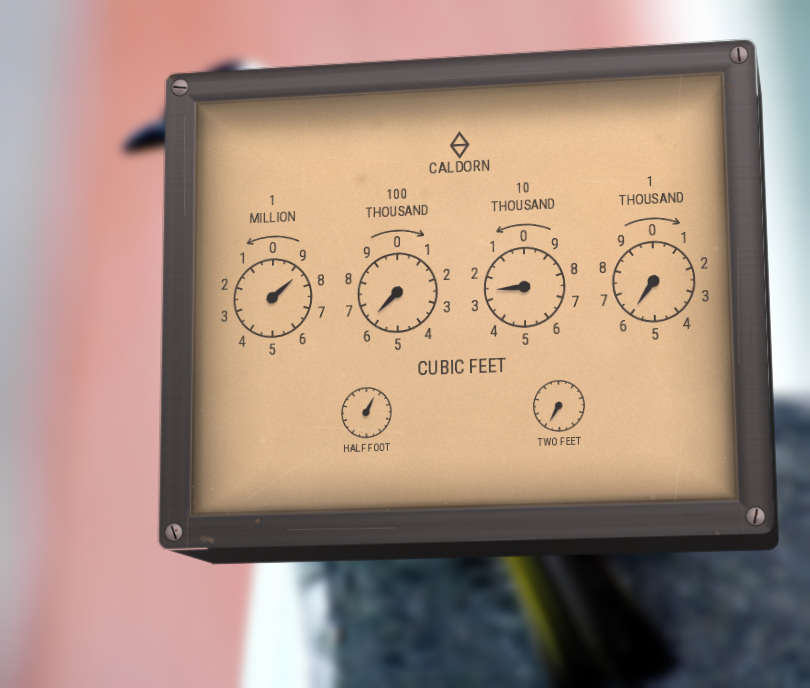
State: 862600 ft³
